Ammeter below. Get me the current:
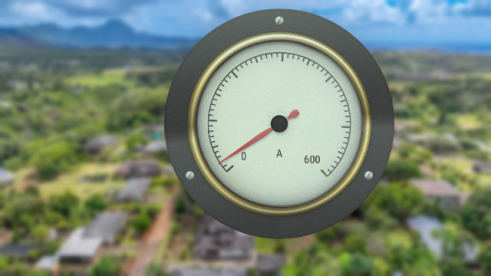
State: 20 A
